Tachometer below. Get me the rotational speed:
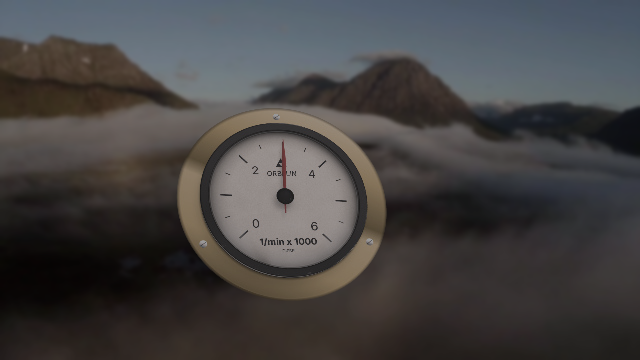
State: 3000 rpm
